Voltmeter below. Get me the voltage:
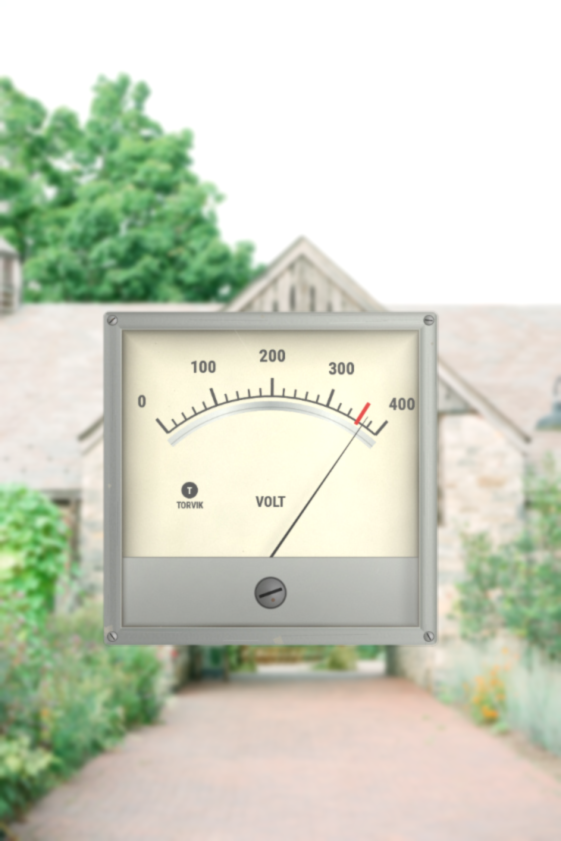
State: 370 V
